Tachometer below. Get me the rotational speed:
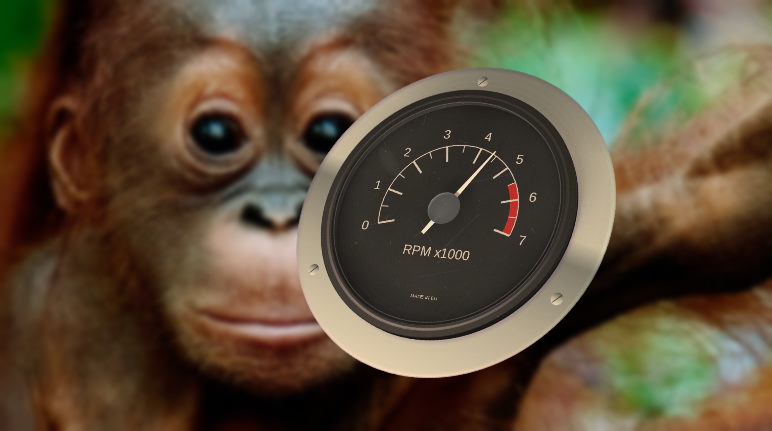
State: 4500 rpm
